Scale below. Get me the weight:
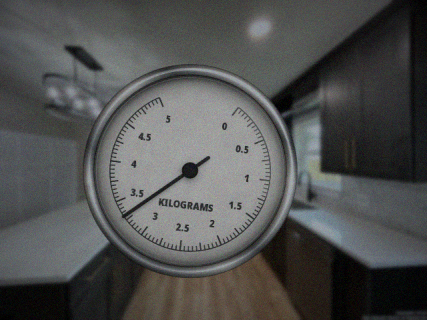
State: 3.3 kg
